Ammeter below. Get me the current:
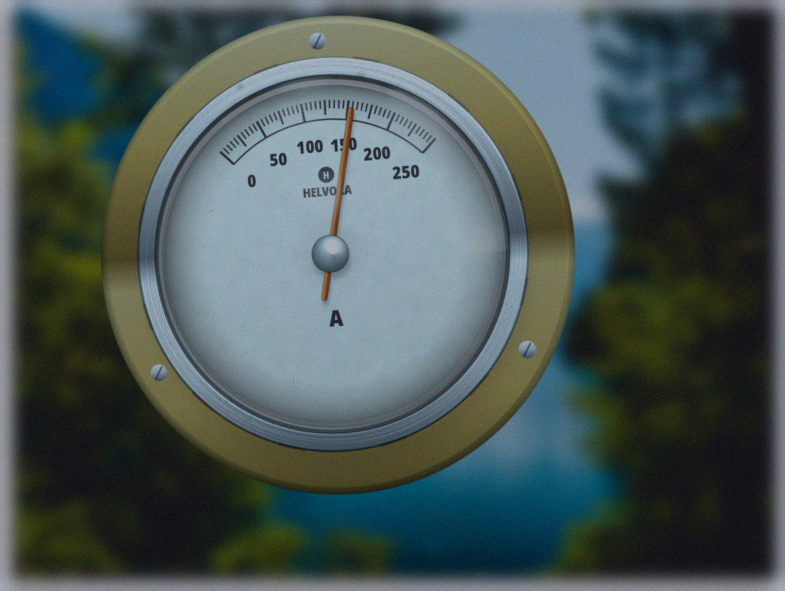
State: 155 A
